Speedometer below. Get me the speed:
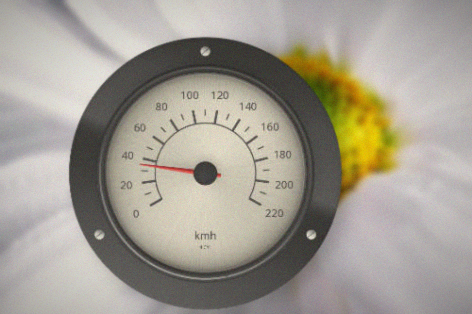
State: 35 km/h
